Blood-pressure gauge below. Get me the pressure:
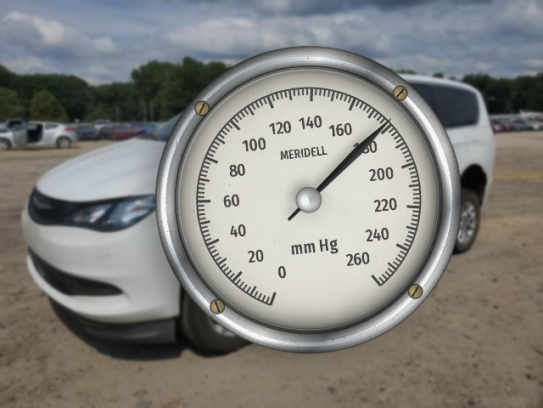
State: 178 mmHg
